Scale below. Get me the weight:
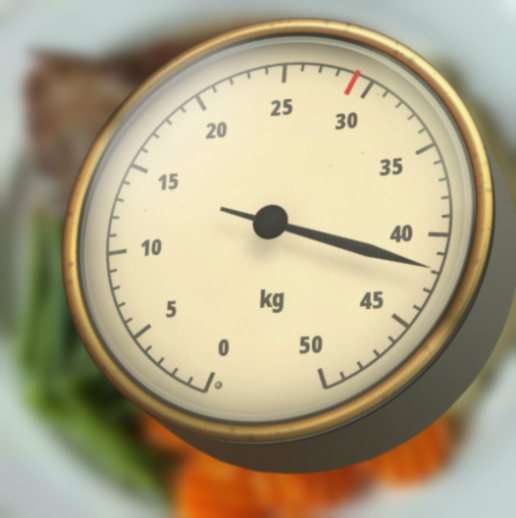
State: 42 kg
